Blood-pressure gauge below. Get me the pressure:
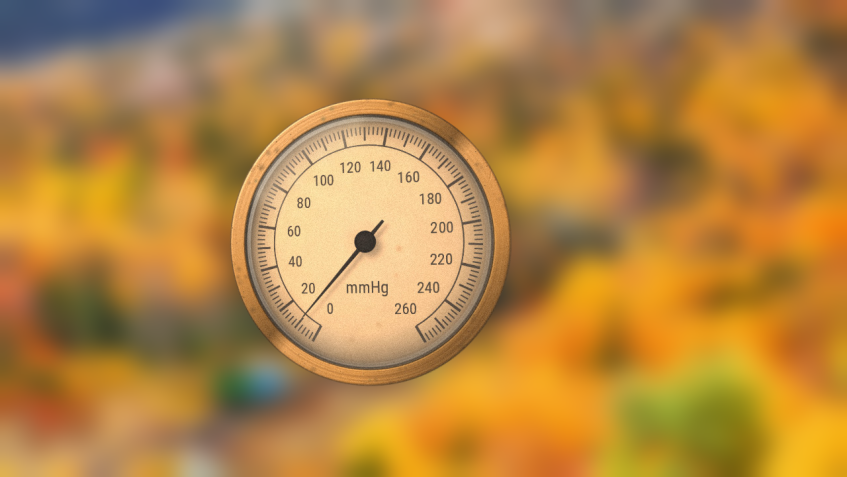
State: 10 mmHg
